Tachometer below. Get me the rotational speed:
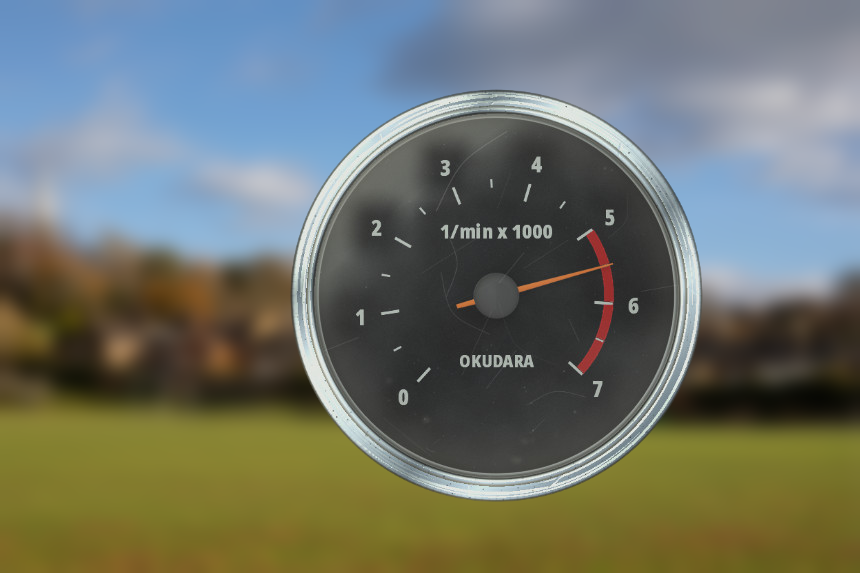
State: 5500 rpm
